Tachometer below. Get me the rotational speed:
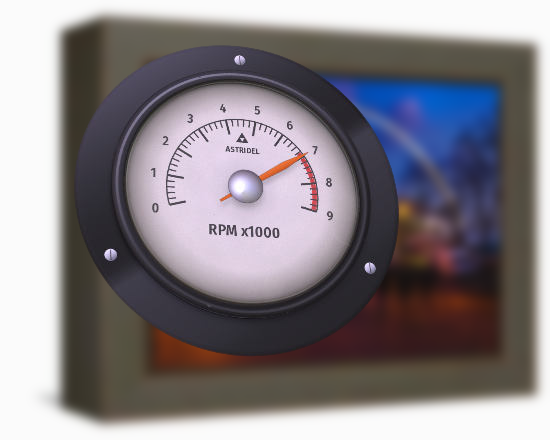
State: 7000 rpm
